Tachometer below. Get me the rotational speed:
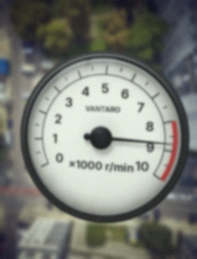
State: 8750 rpm
